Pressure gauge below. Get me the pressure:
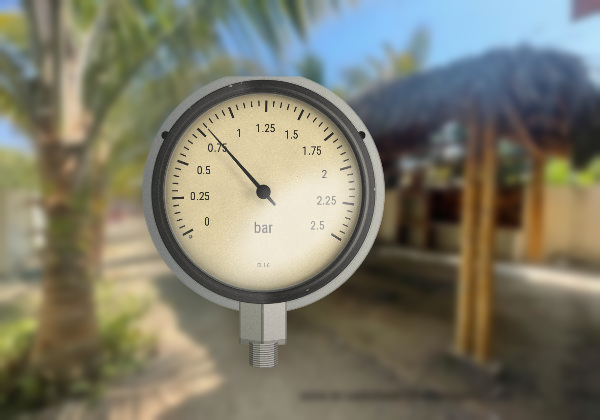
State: 0.8 bar
